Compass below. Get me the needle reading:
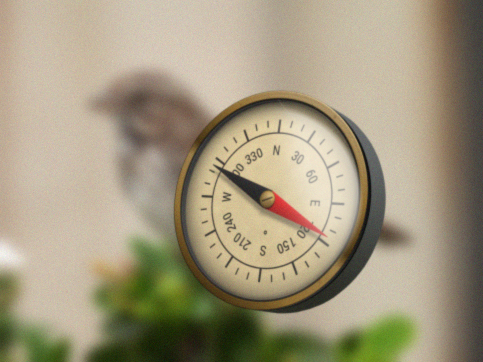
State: 115 °
